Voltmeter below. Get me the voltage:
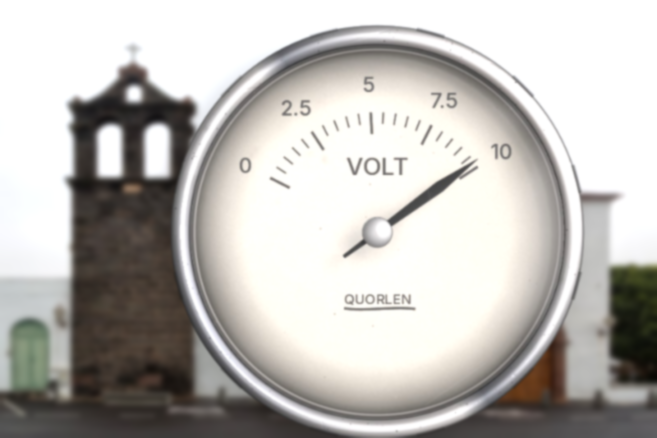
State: 9.75 V
